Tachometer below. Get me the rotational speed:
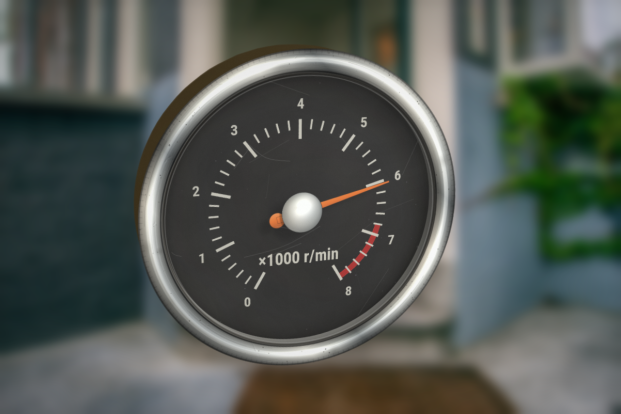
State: 6000 rpm
